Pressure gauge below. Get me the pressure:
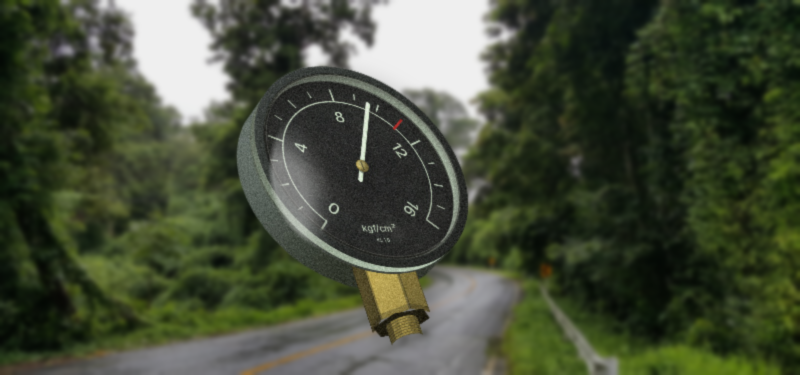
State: 9.5 kg/cm²
